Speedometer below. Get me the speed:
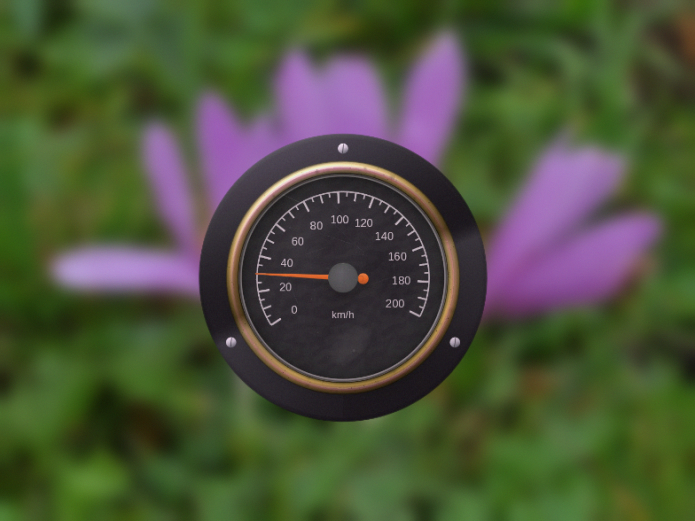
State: 30 km/h
